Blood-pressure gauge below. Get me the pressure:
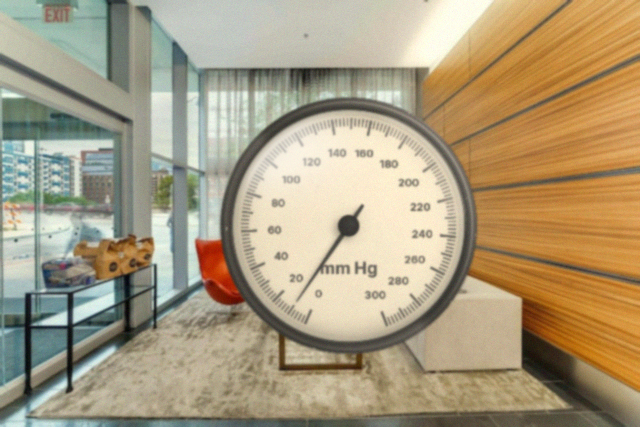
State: 10 mmHg
